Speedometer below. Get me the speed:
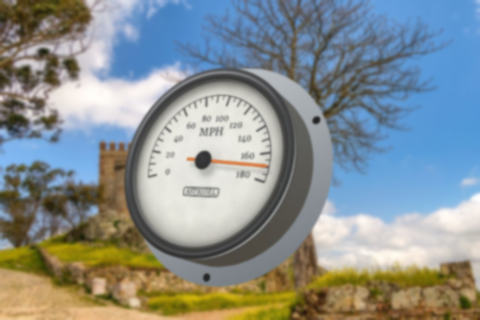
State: 170 mph
